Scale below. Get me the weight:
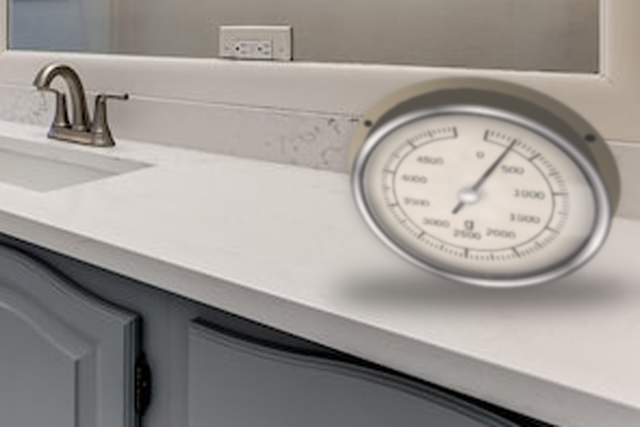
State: 250 g
